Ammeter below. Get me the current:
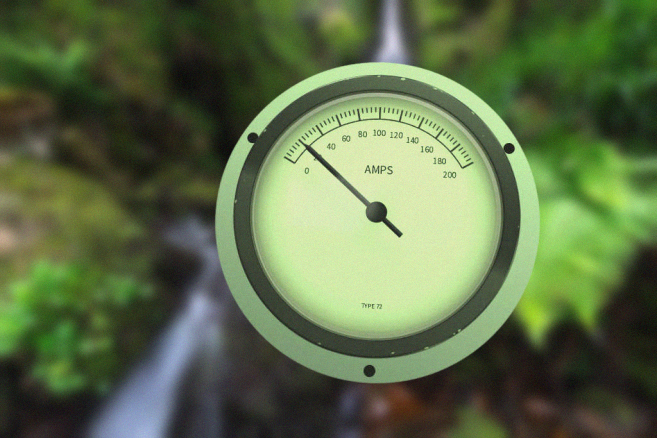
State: 20 A
